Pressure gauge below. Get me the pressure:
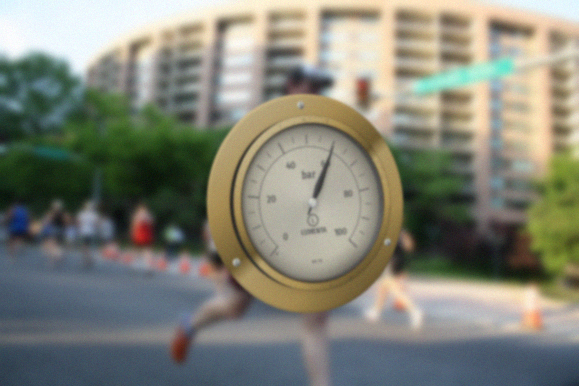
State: 60 bar
